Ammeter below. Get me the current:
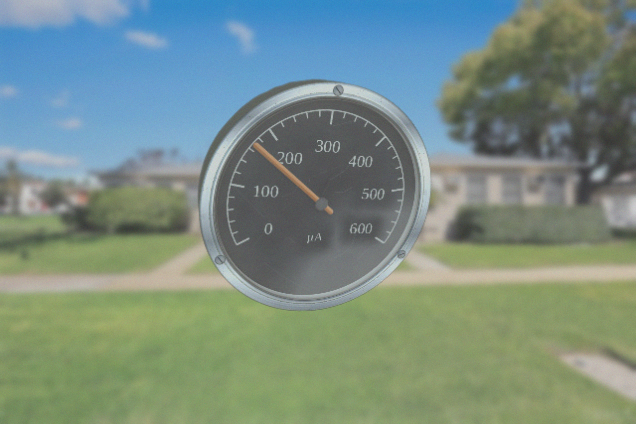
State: 170 µA
